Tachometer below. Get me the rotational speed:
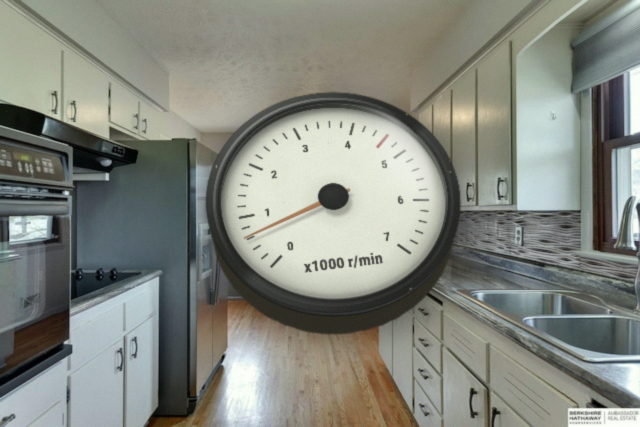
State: 600 rpm
